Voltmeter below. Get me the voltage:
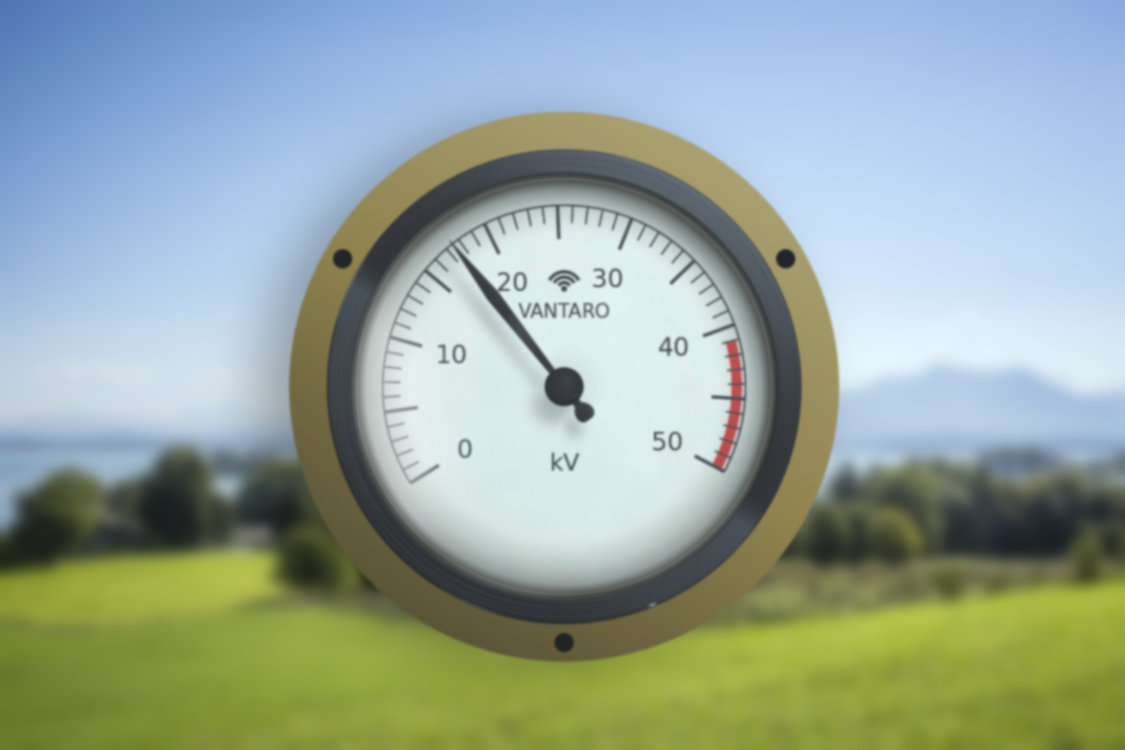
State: 17.5 kV
